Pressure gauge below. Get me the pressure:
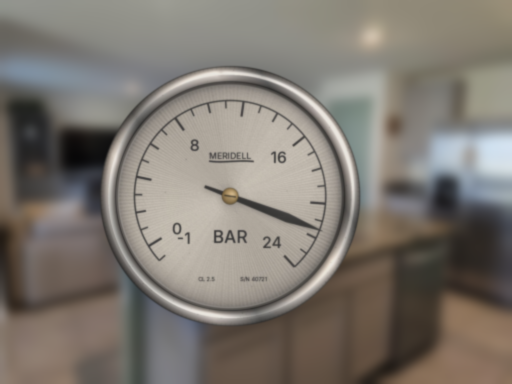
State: 21.5 bar
